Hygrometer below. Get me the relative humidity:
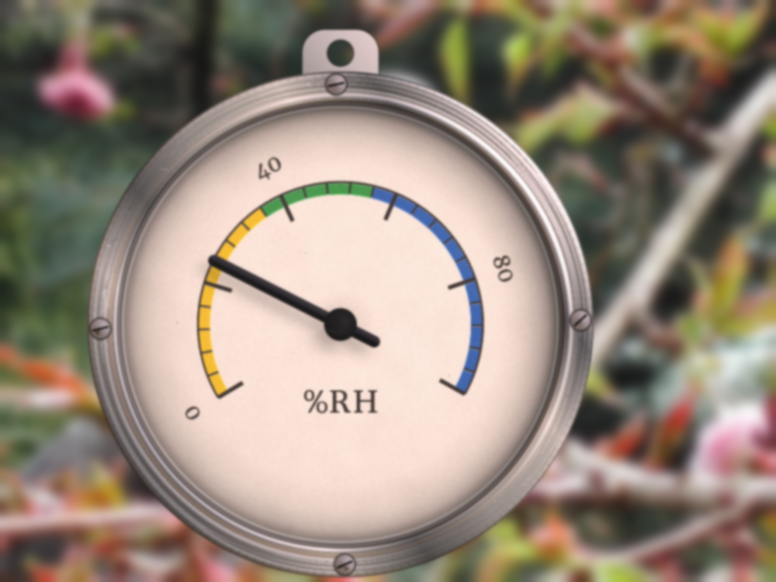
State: 24 %
